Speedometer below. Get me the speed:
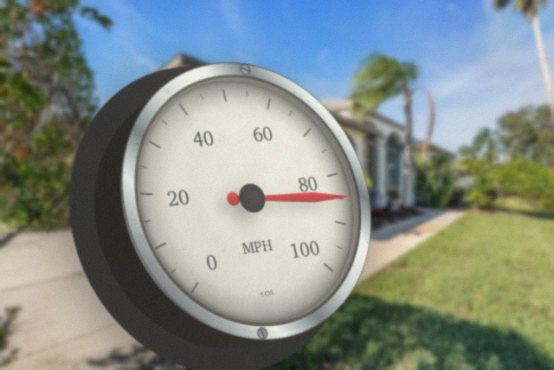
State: 85 mph
